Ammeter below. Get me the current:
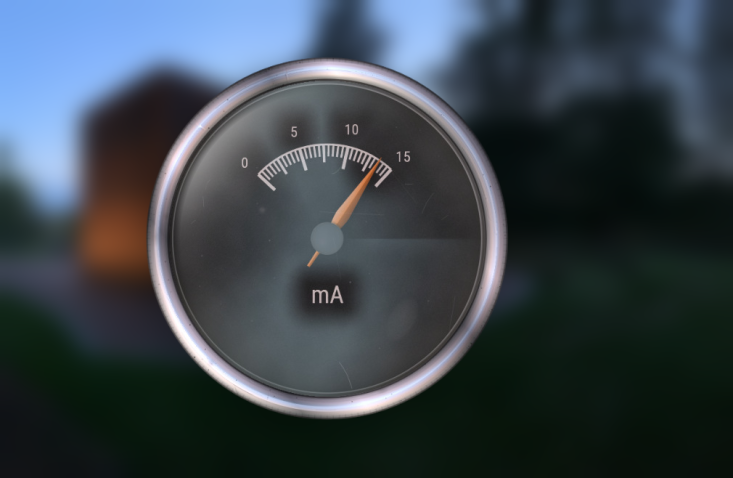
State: 13.5 mA
